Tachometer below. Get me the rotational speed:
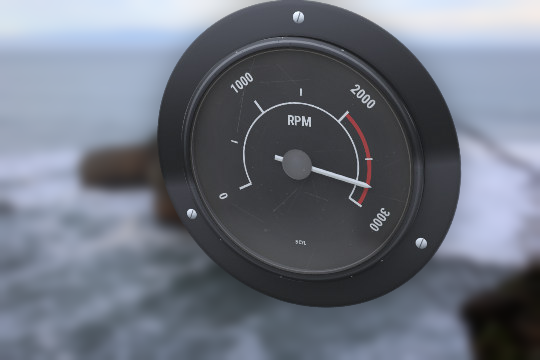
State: 2750 rpm
